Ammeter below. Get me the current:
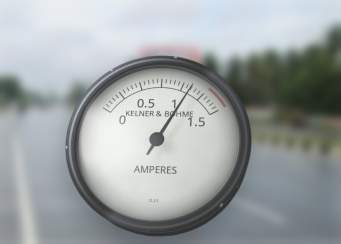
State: 1.1 A
